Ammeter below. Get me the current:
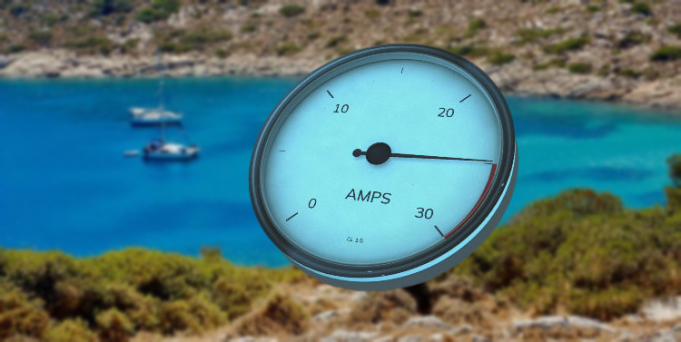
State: 25 A
